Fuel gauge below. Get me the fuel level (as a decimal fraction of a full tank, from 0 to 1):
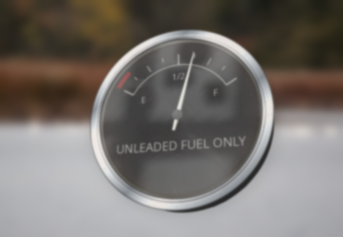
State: 0.625
